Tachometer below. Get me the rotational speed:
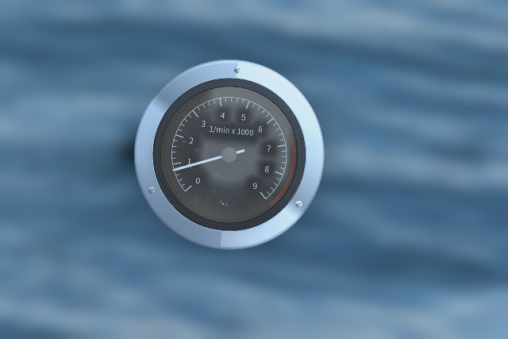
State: 800 rpm
